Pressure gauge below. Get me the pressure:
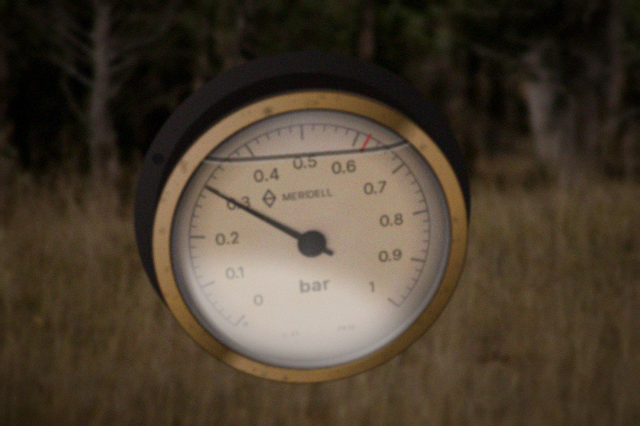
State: 0.3 bar
